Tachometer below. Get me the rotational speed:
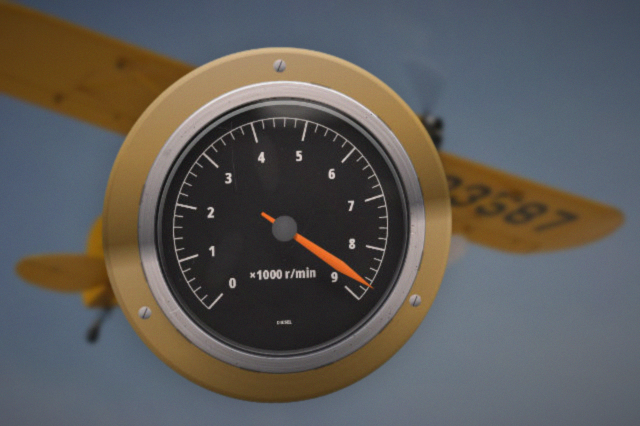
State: 8700 rpm
